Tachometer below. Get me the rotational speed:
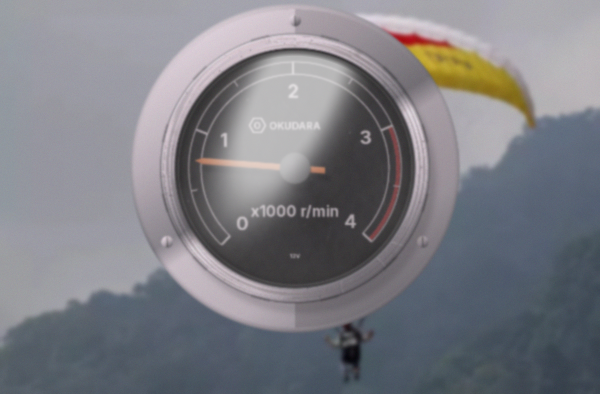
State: 750 rpm
